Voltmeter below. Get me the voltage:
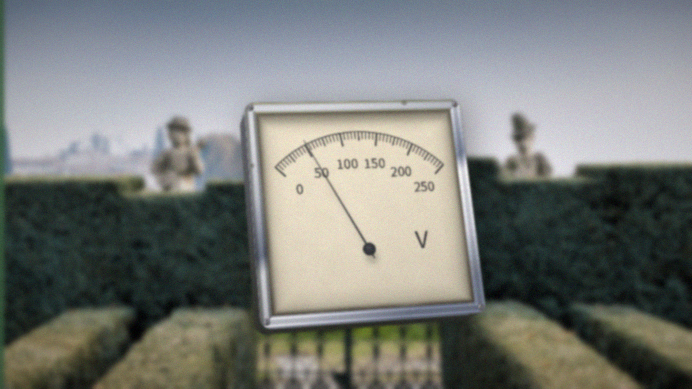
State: 50 V
